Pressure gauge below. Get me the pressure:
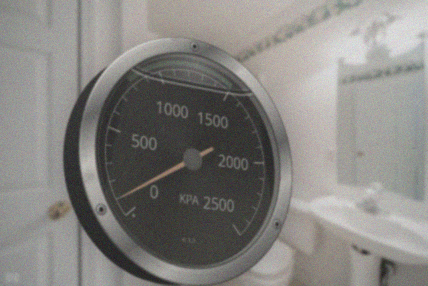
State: 100 kPa
